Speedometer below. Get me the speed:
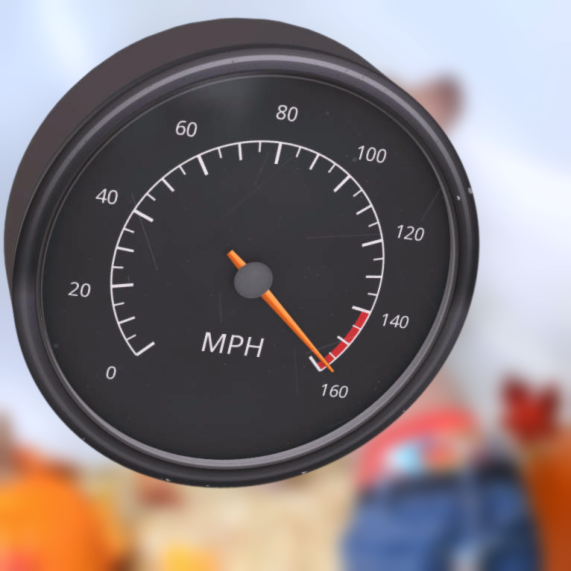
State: 157.5 mph
